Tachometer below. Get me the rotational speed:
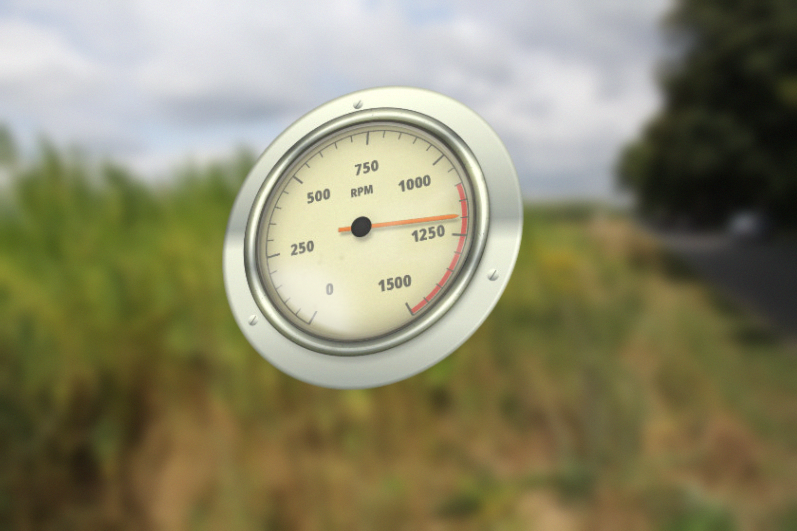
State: 1200 rpm
